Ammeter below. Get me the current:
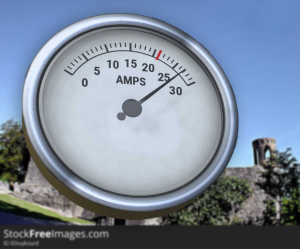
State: 27 A
